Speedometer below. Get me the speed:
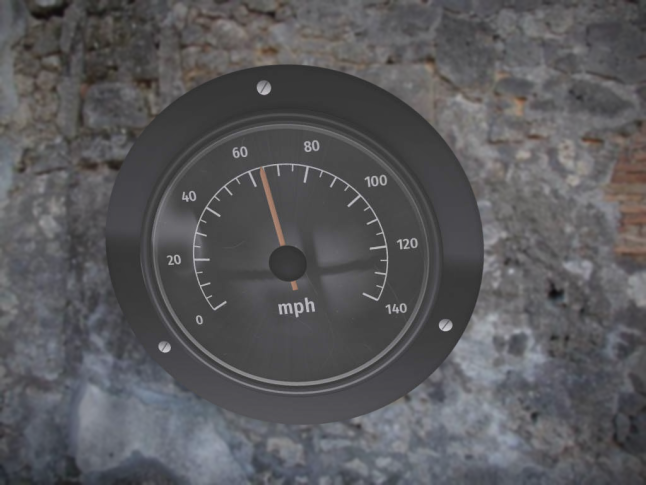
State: 65 mph
